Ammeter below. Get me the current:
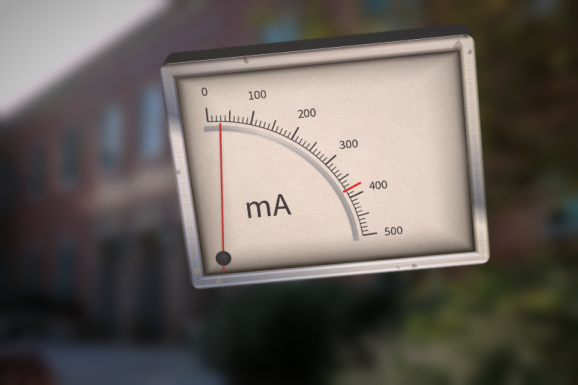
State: 30 mA
